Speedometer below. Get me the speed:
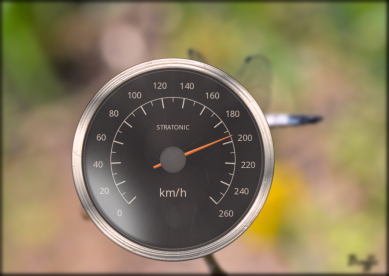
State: 195 km/h
